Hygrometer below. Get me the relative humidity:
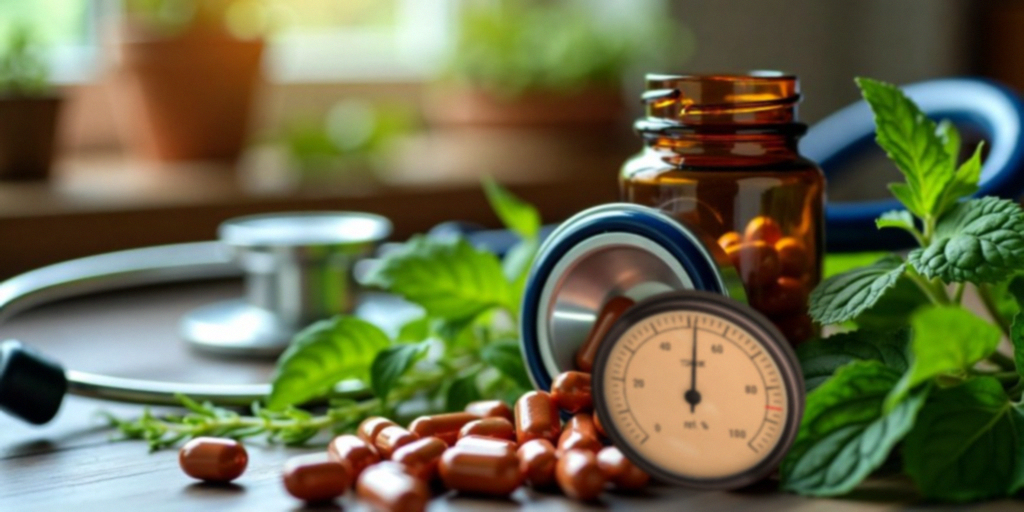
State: 52 %
